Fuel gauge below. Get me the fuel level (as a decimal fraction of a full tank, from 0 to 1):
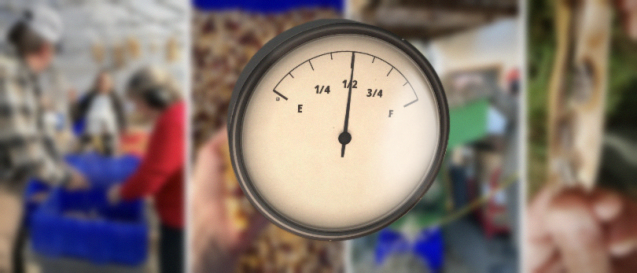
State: 0.5
